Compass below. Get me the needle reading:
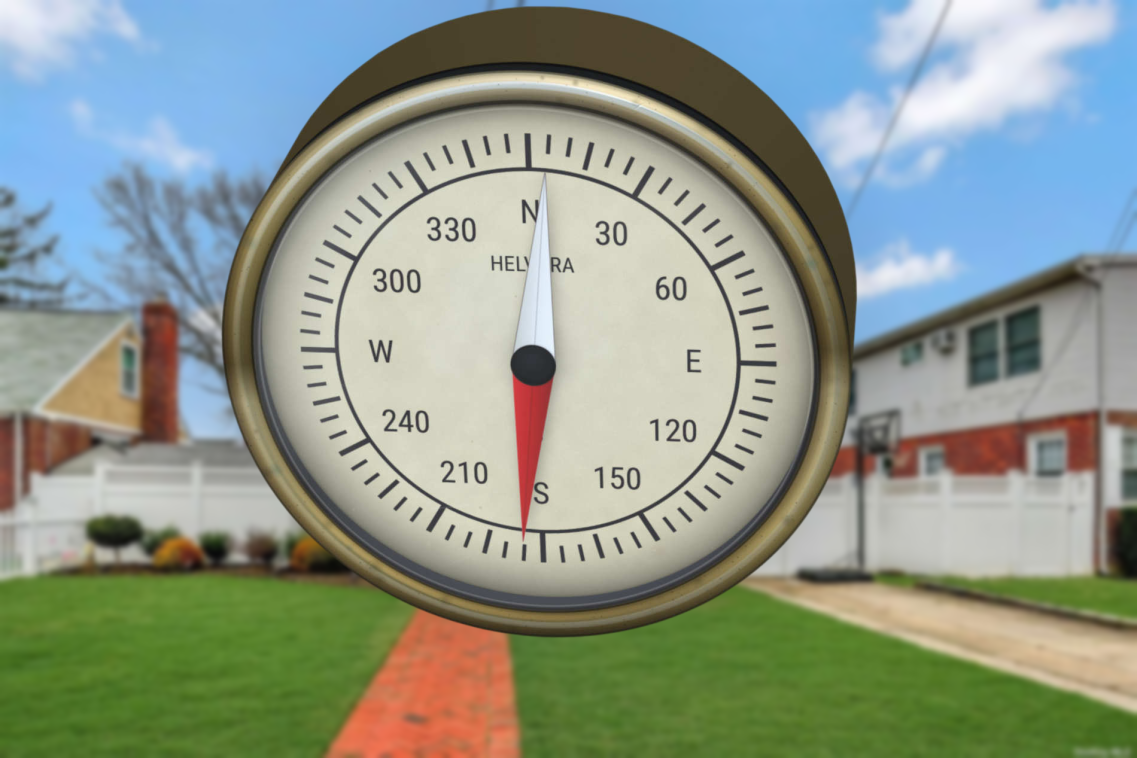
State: 185 °
